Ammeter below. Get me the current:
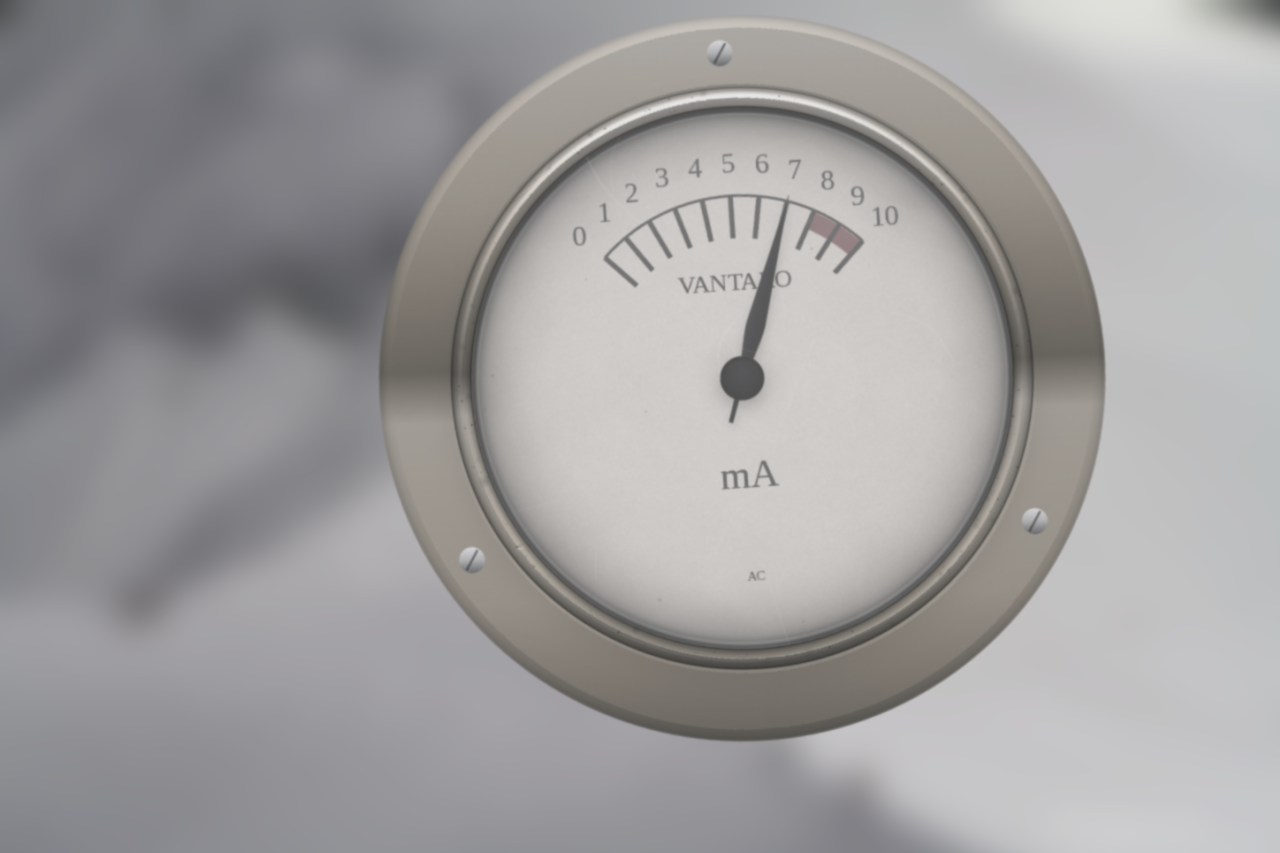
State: 7 mA
